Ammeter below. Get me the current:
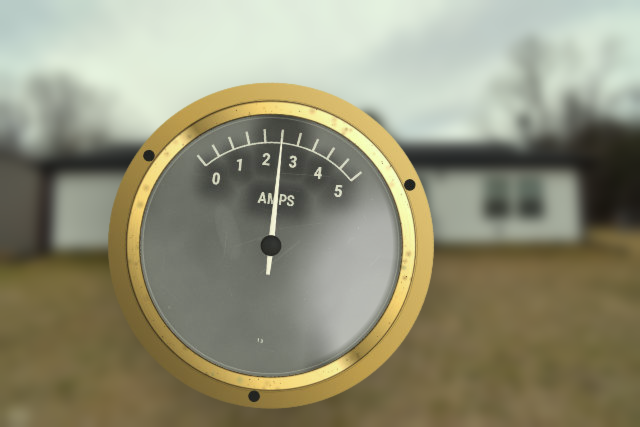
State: 2.5 A
